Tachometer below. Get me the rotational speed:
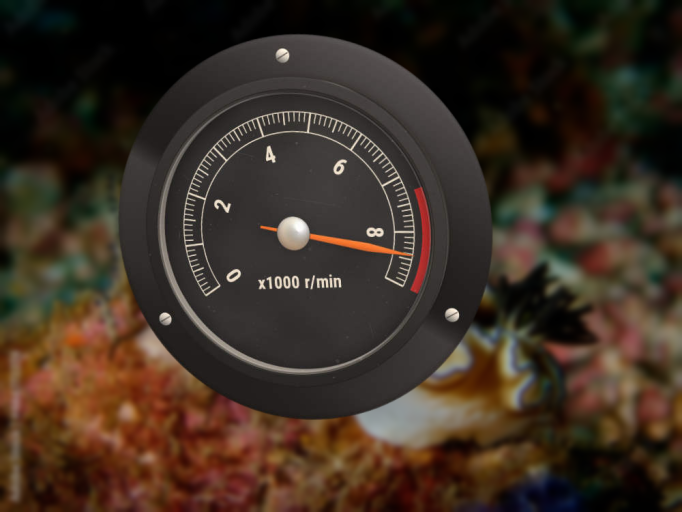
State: 8400 rpm
